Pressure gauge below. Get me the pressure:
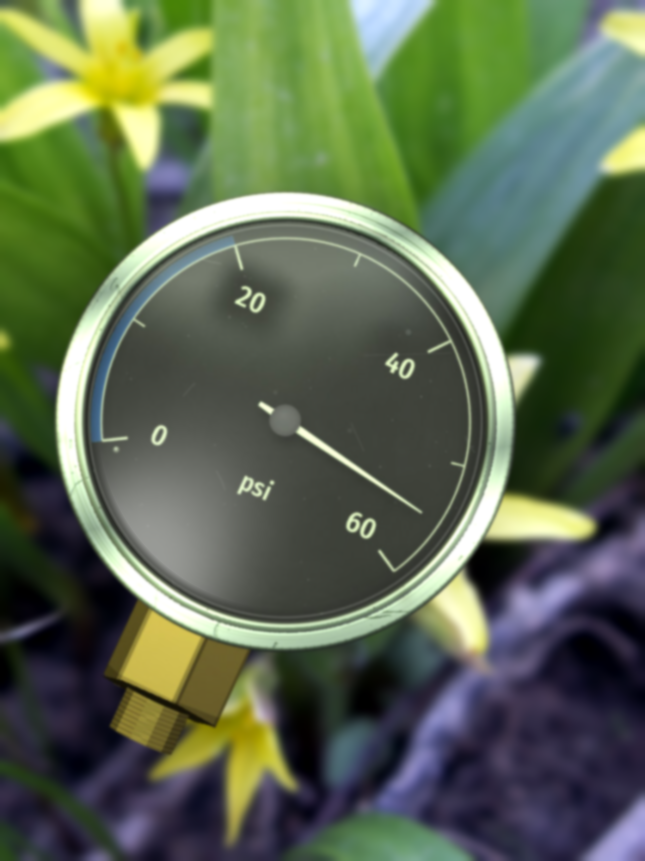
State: 55 psi
